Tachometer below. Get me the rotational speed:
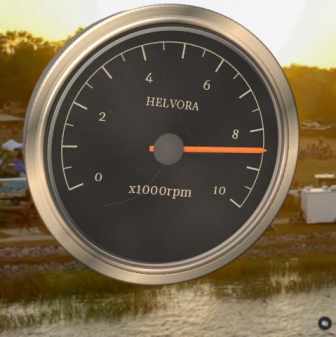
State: 8500 rpm
